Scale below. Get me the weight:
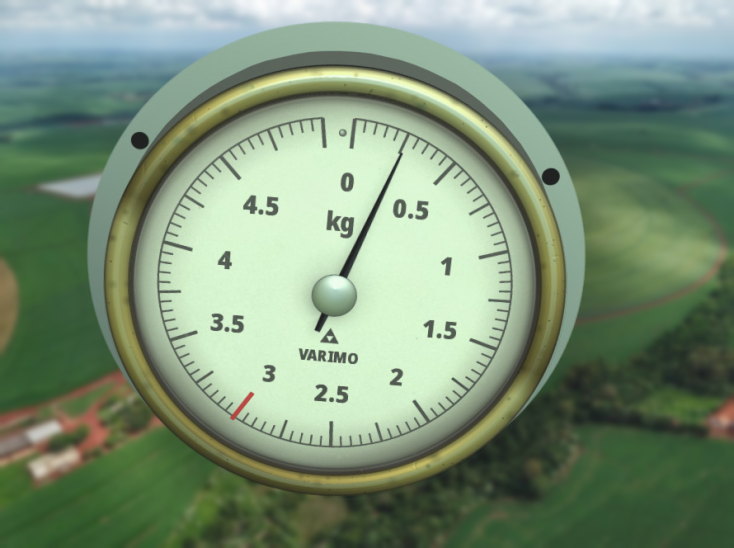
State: 0.25 kg
